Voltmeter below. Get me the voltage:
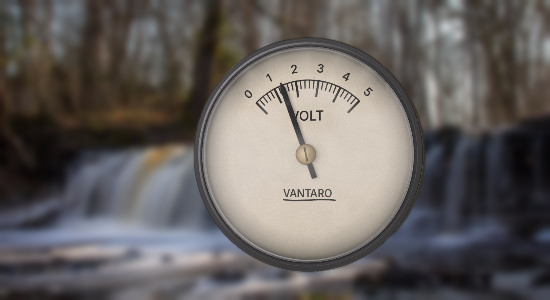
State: 1.4 V
